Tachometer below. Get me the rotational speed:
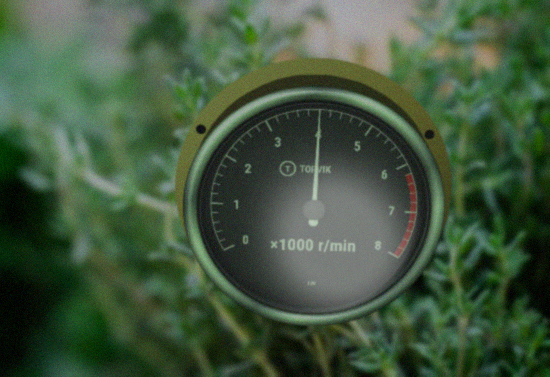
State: 4000 rpm
